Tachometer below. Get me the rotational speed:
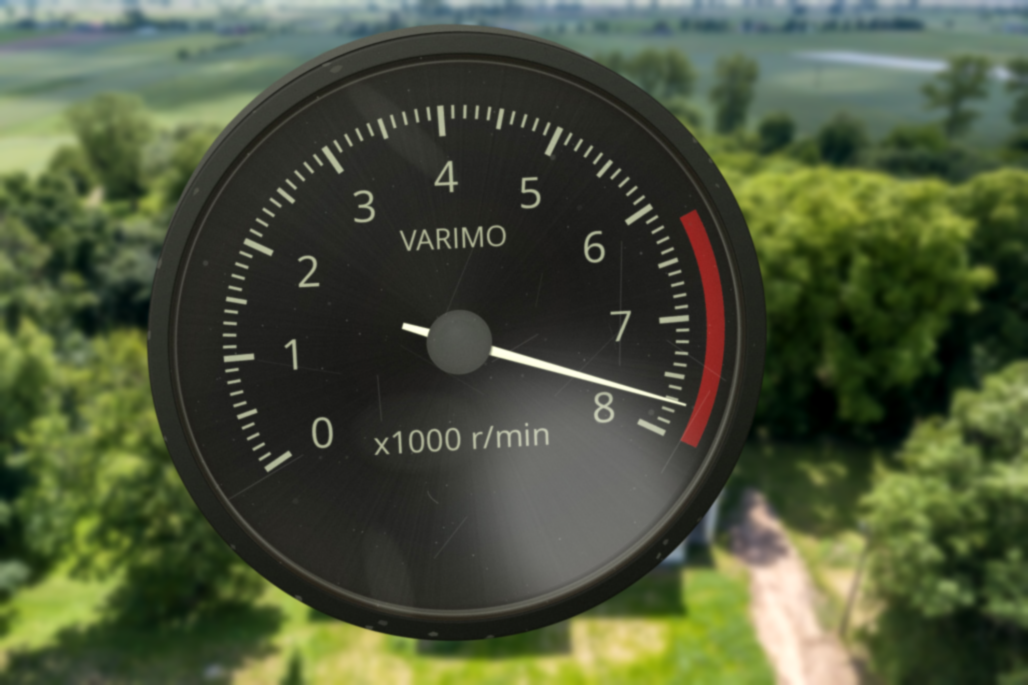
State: 7700 rpm
